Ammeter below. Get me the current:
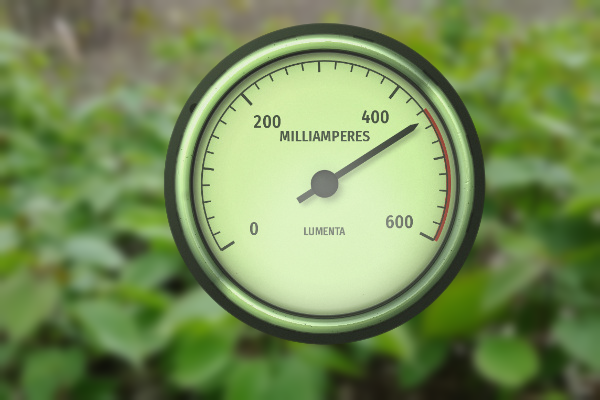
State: 450 mA
